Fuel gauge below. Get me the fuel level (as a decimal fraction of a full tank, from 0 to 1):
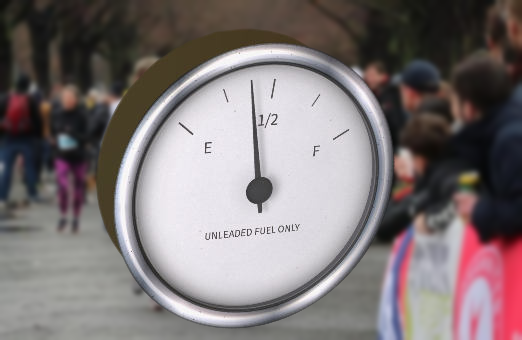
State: 0.375
